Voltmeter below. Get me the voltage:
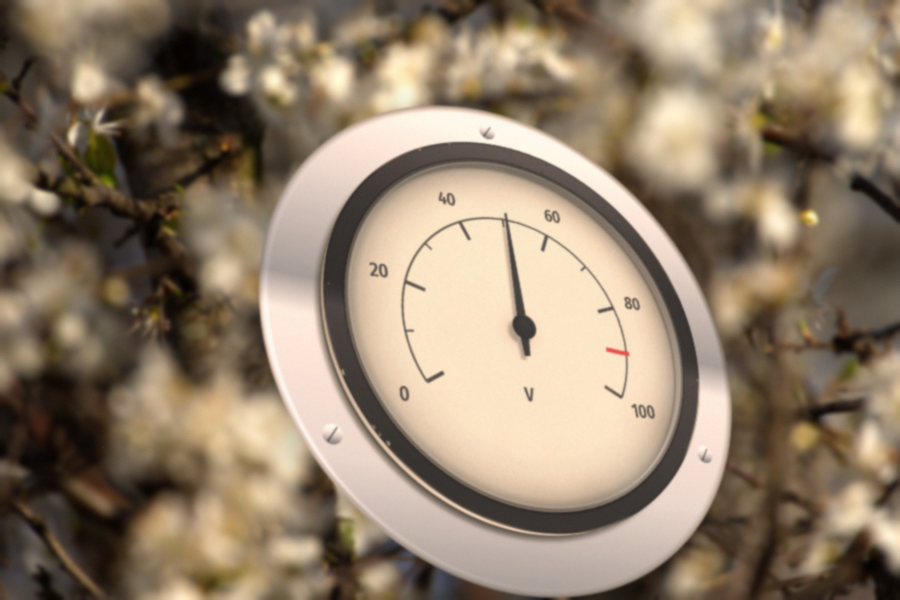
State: 50 V
